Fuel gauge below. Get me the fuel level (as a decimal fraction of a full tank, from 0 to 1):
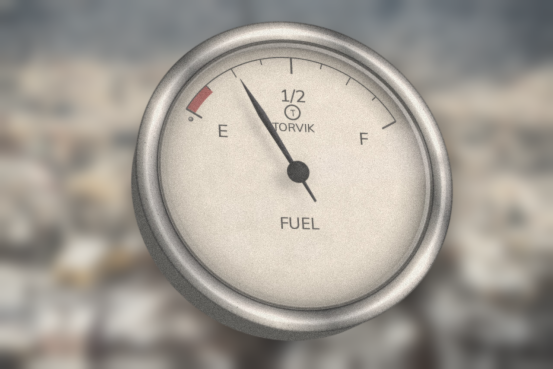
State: 0.25
